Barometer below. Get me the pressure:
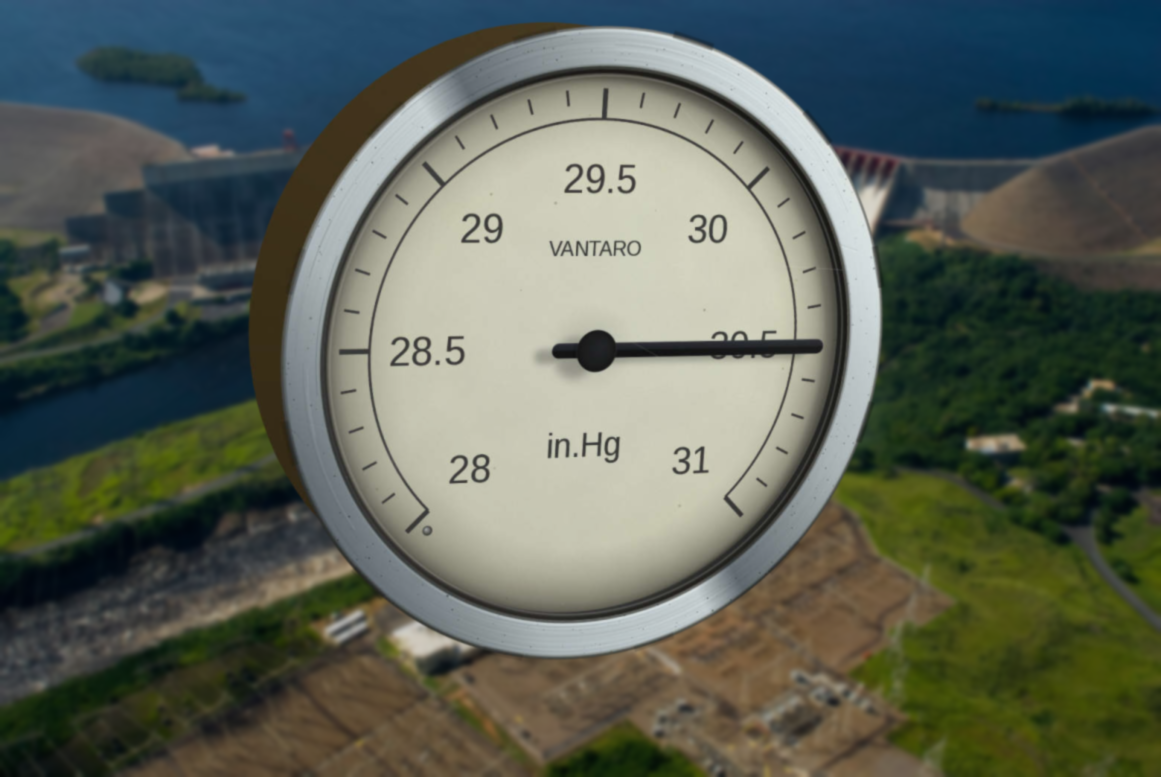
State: 30.5 inHg
